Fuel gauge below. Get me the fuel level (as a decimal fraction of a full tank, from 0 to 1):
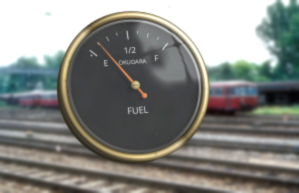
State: 0.125
